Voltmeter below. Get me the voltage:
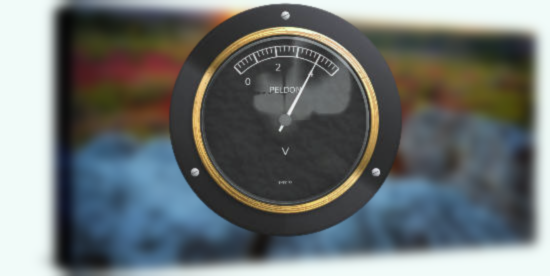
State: 4 V
